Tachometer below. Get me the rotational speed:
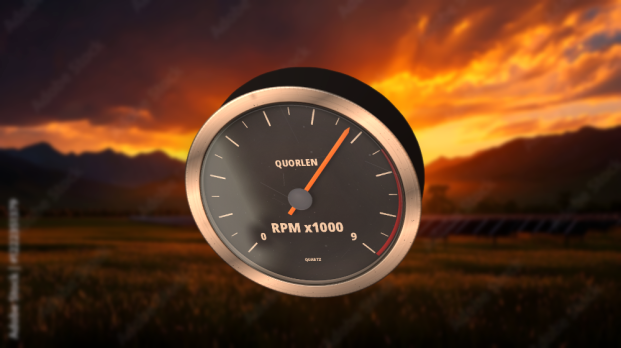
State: 5750 rpm
